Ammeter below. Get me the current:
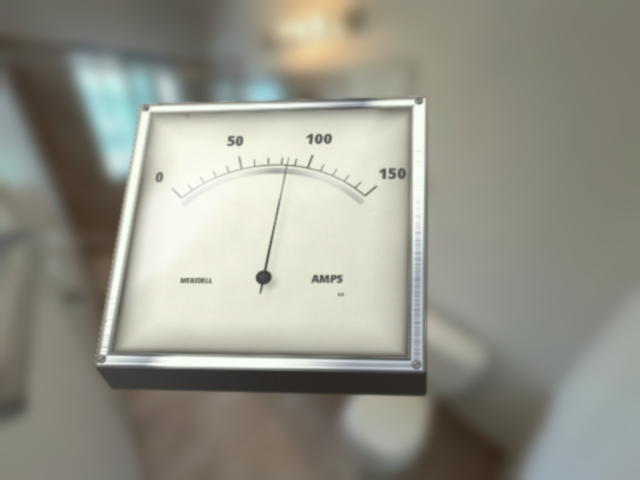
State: 85 A
